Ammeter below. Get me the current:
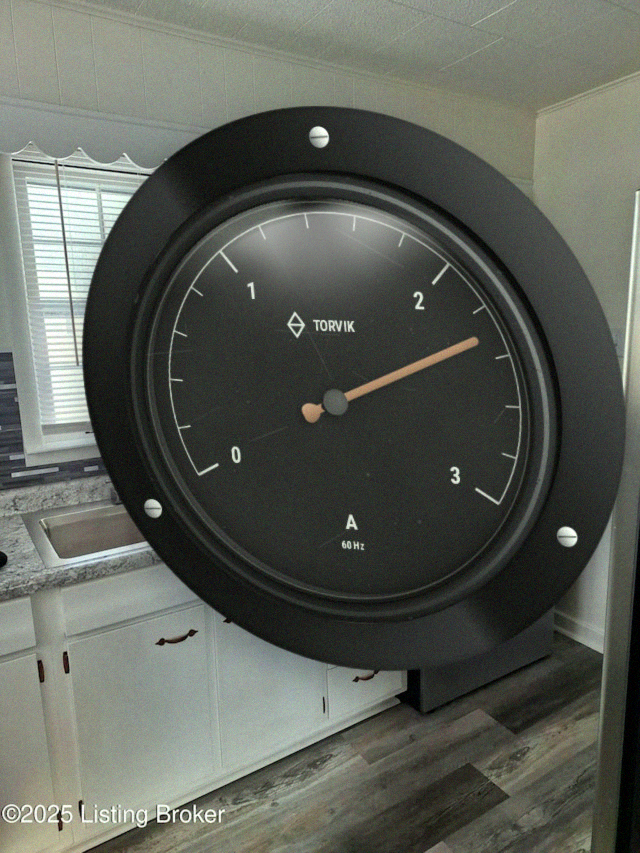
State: 2.3 A
